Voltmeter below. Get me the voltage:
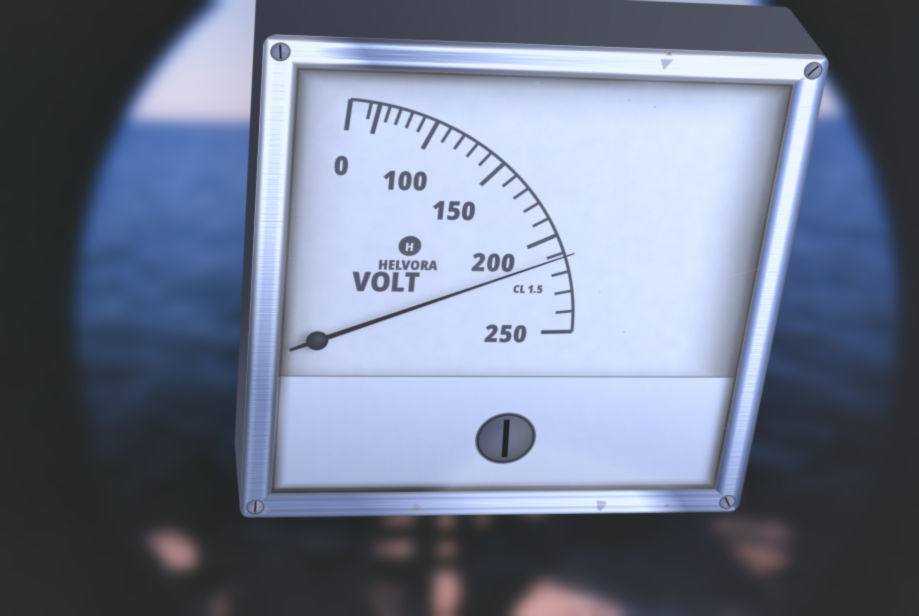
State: 210 V
